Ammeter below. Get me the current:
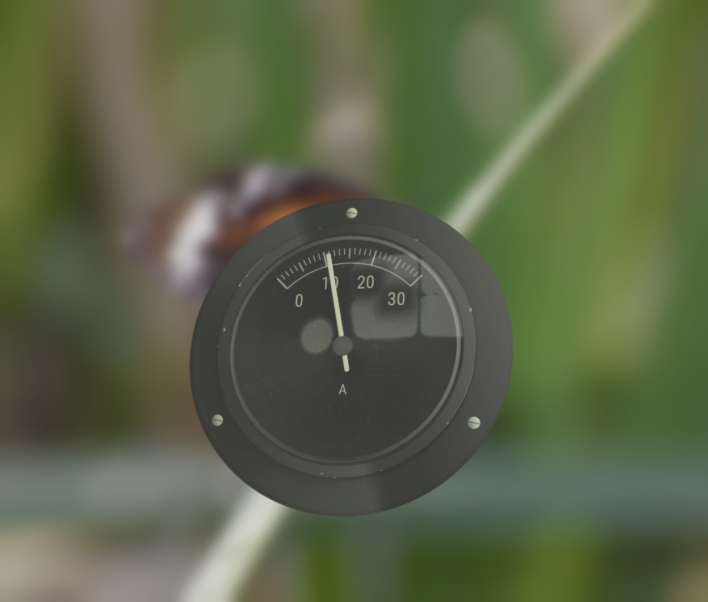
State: 11 A
